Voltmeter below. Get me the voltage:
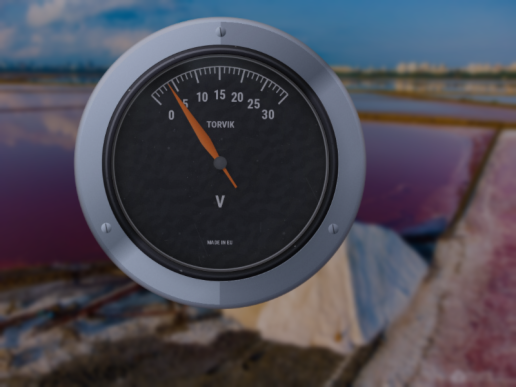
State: 4 V
